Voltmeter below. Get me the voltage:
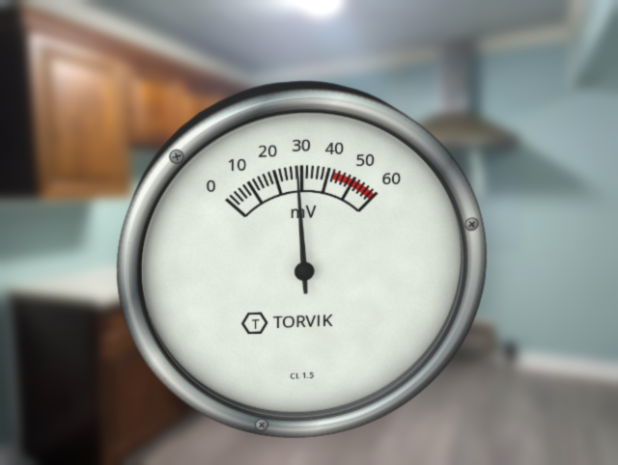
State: 28 mV
